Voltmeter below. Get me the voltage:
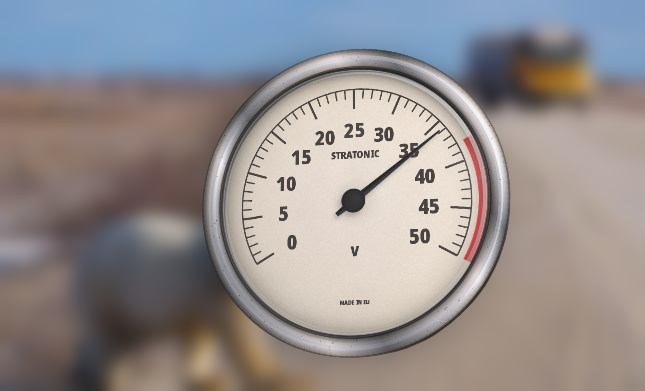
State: 36 V
